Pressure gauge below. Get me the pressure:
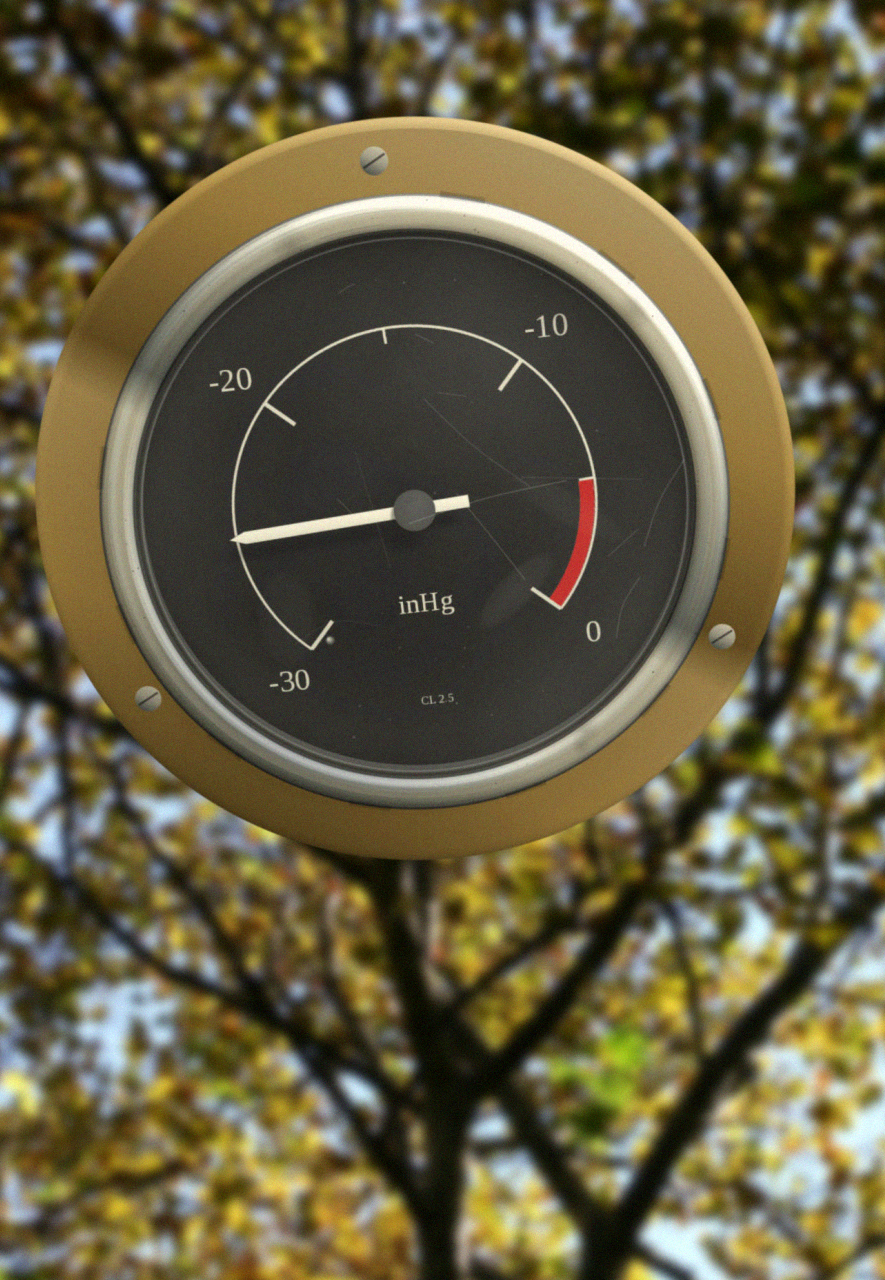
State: -25 inHg
